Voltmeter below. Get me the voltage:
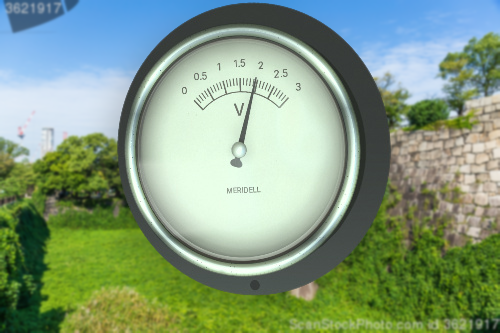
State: 2 V
